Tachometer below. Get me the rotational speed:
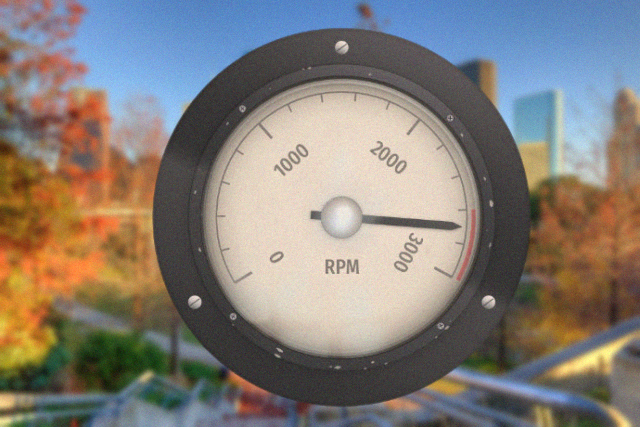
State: 2700 rpm
